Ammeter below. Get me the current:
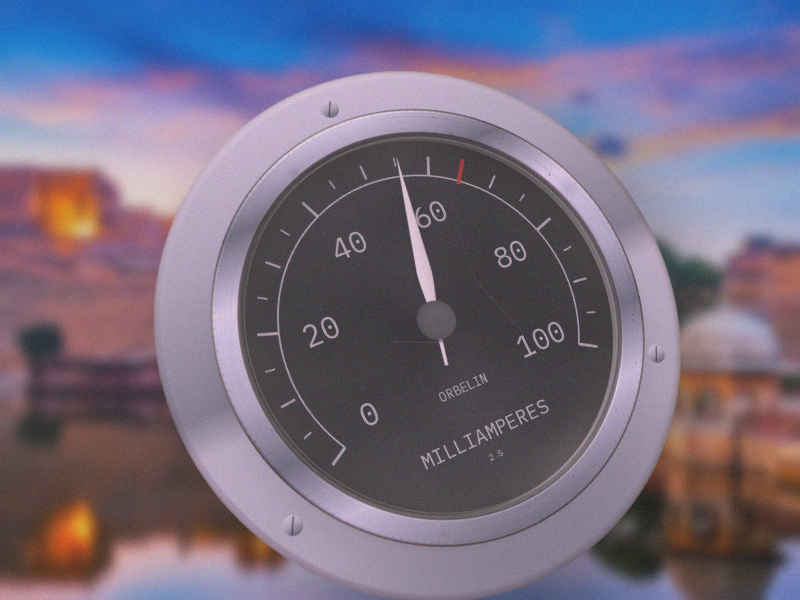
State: 55 mA
